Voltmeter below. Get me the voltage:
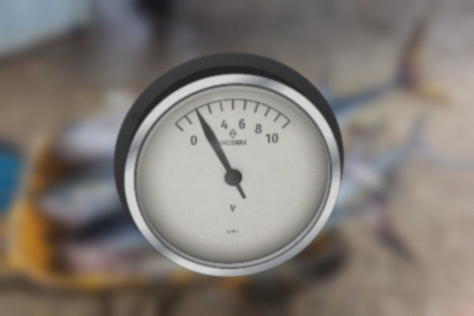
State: 2 V
